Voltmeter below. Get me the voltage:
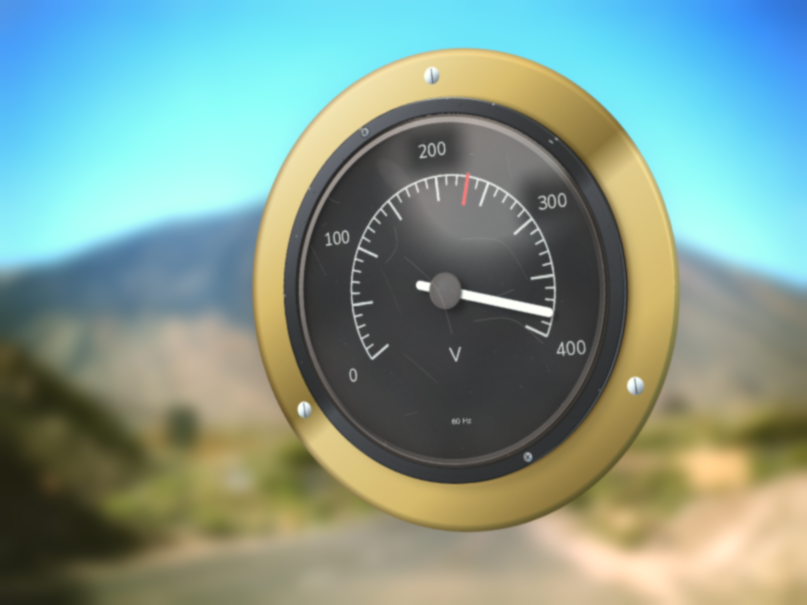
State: 380 V
